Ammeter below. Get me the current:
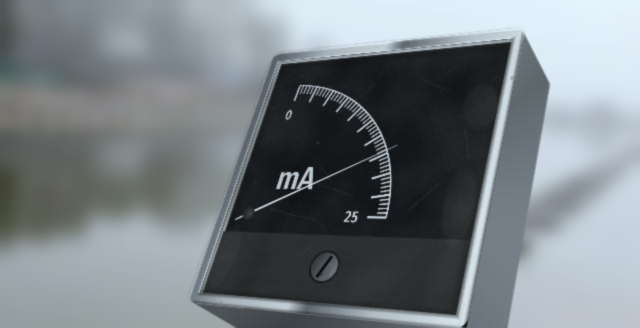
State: 17.5 mA
